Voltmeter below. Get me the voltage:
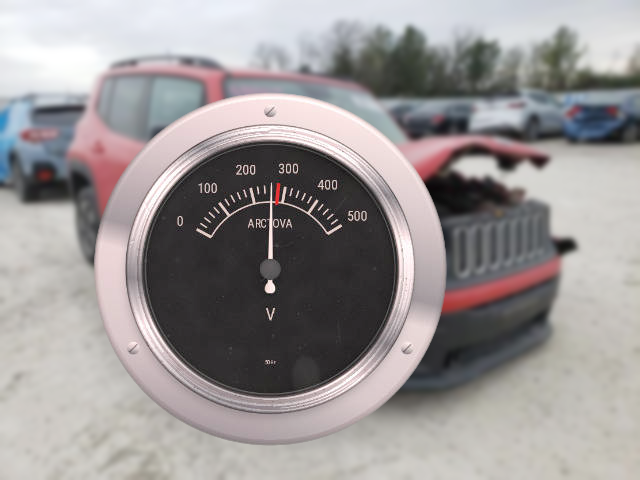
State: 260 V
